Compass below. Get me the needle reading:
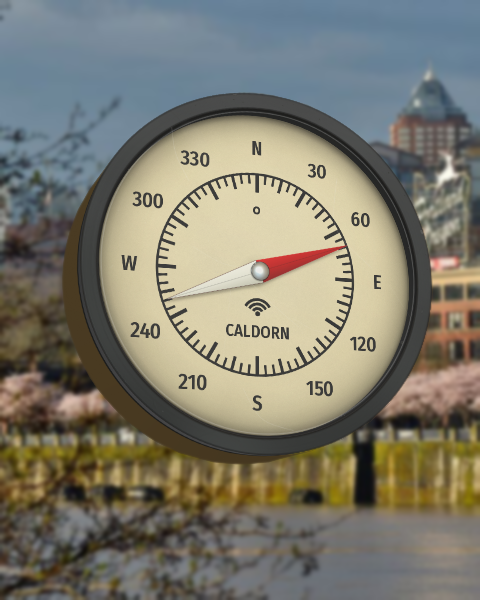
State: 70 °
